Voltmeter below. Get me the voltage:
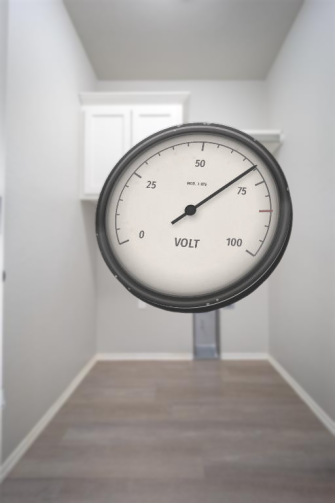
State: 70 V
